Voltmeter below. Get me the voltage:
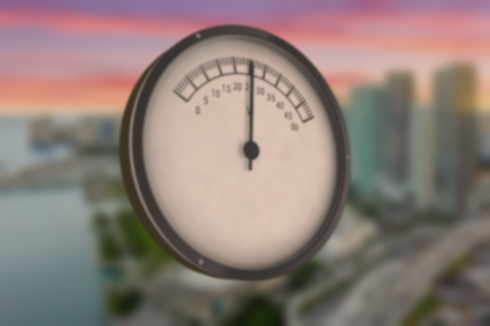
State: 25 V
